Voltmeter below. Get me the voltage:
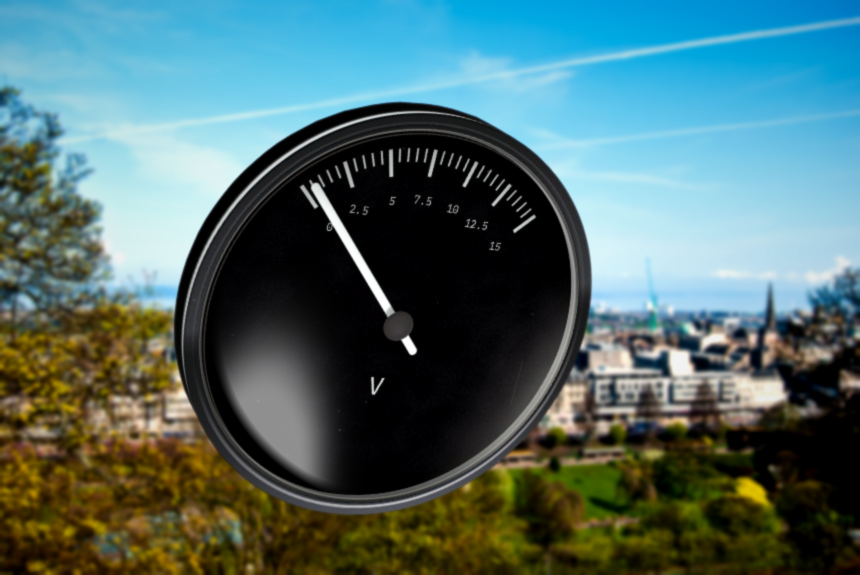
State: 0.5 V
